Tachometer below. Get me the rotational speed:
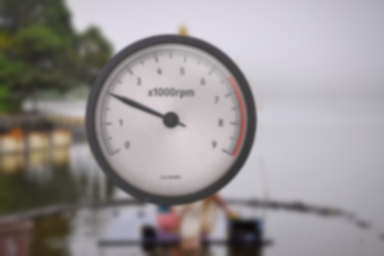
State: 2000 rpm
